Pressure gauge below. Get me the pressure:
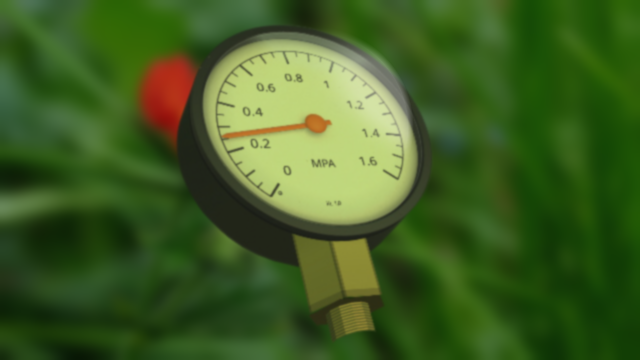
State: 0.25 MPa
